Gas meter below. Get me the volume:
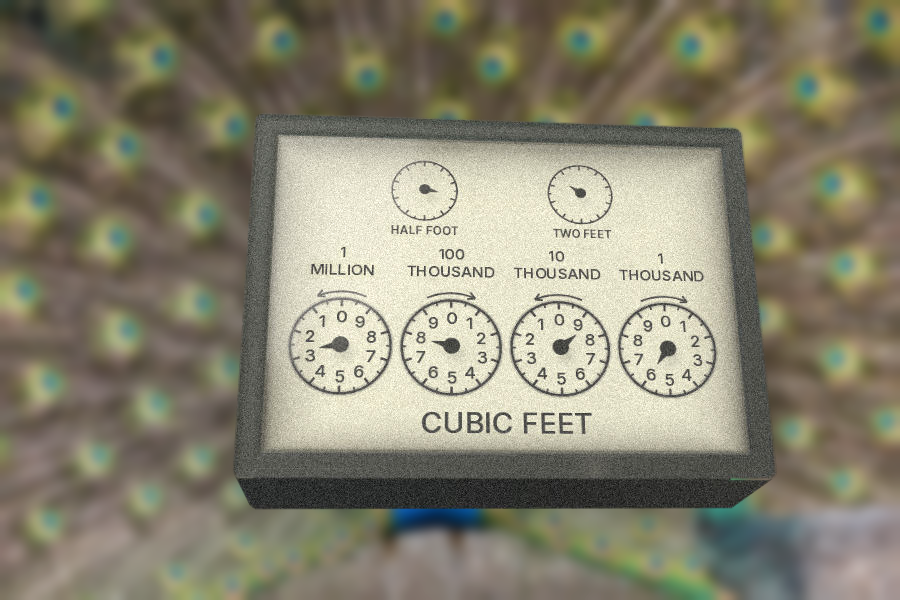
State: 278600 ft³
